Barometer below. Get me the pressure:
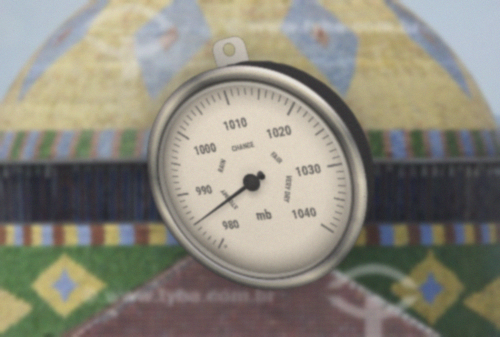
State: 985 mbar
